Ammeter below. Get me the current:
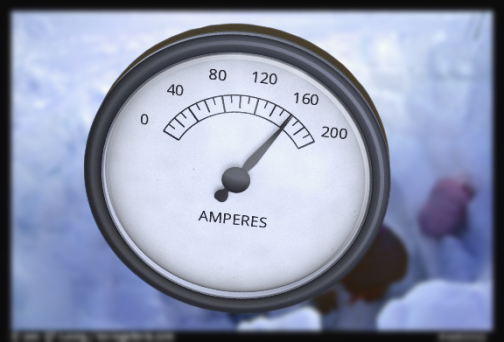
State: 160 A
